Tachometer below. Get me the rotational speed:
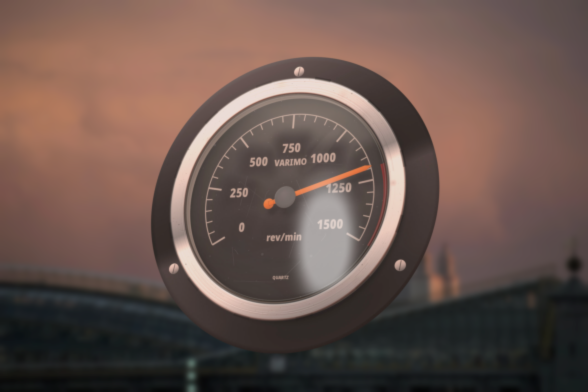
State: 1200 rpm
